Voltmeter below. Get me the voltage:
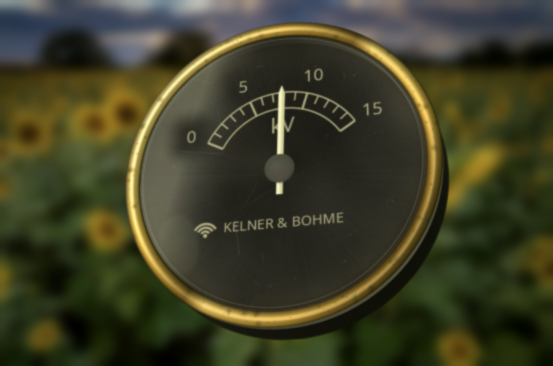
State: 8 kV
